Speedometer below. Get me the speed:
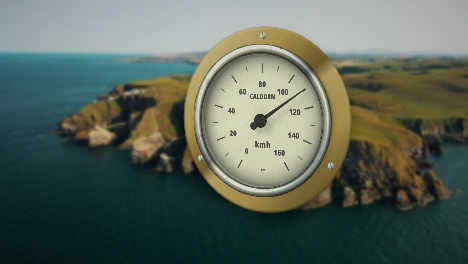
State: 110 km/h
